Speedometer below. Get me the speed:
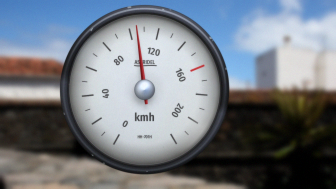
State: 105 km/h
